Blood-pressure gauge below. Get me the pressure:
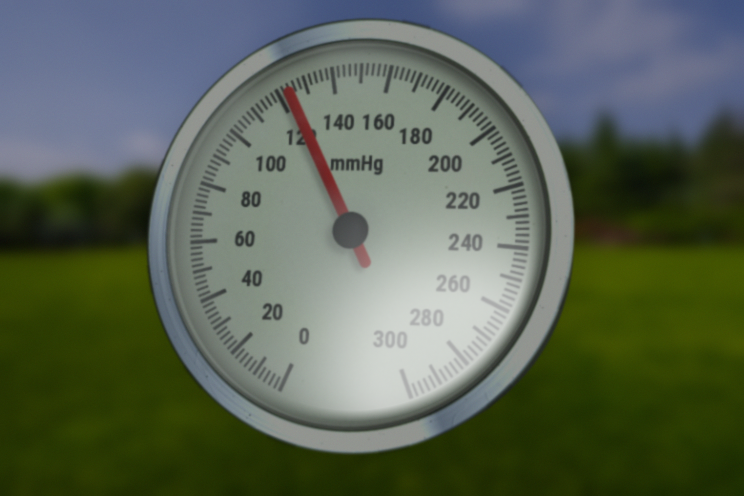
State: 124 mmHg
